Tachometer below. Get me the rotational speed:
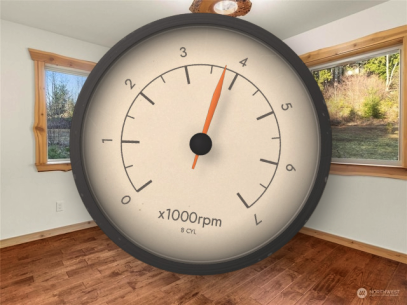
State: 3750 rpm
